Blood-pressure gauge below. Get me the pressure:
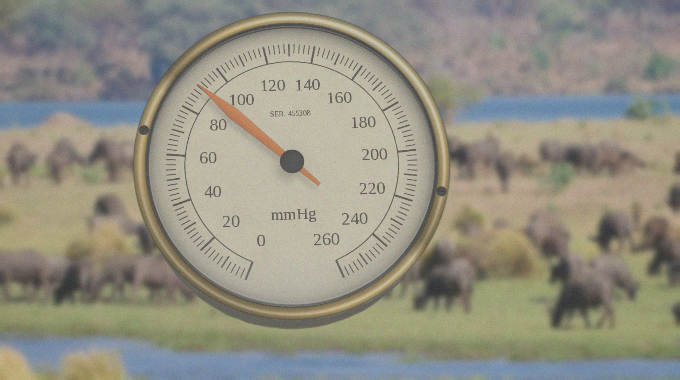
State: 90 mmHg
